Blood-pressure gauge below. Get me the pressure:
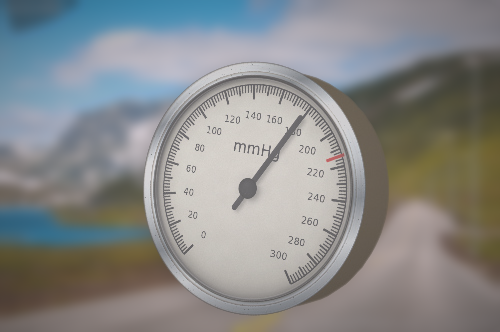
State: 180 mmHg
